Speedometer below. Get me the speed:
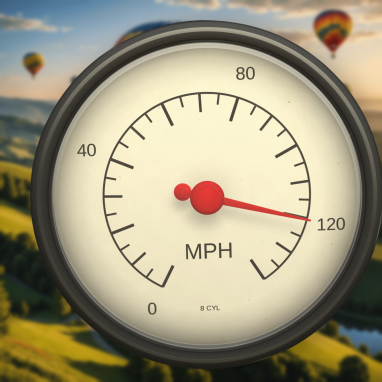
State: 120 mph
